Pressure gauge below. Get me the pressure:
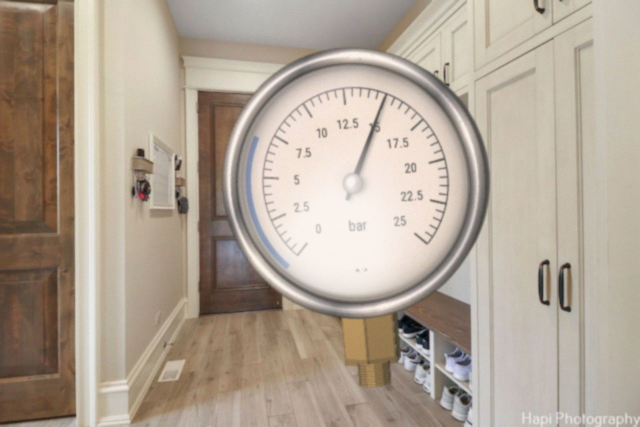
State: 15 bar
